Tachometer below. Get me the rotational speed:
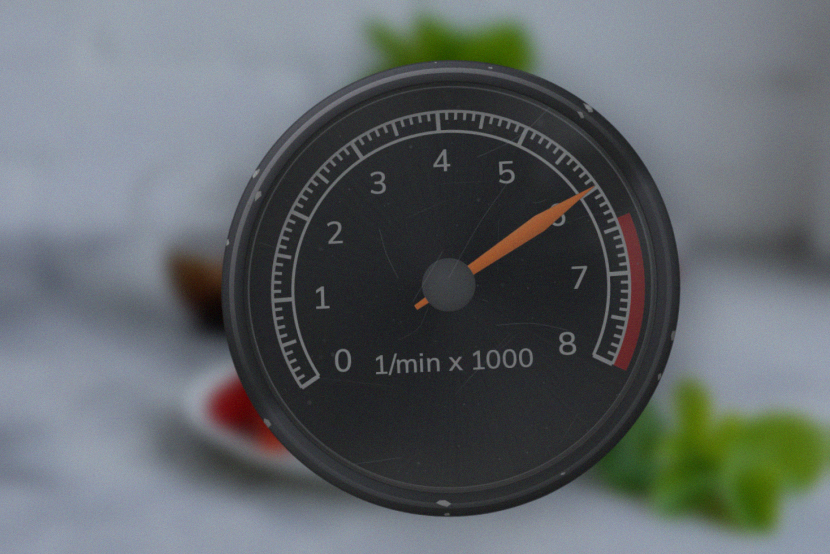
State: 6000 rpm
